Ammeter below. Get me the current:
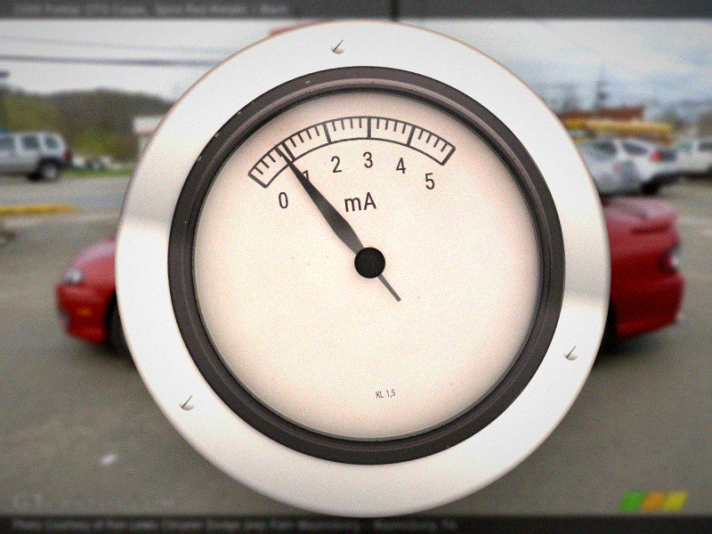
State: 0.8 mA
